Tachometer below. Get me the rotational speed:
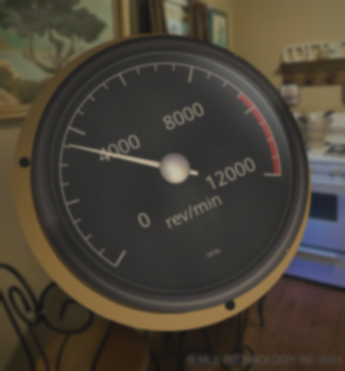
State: 3500 rpm
